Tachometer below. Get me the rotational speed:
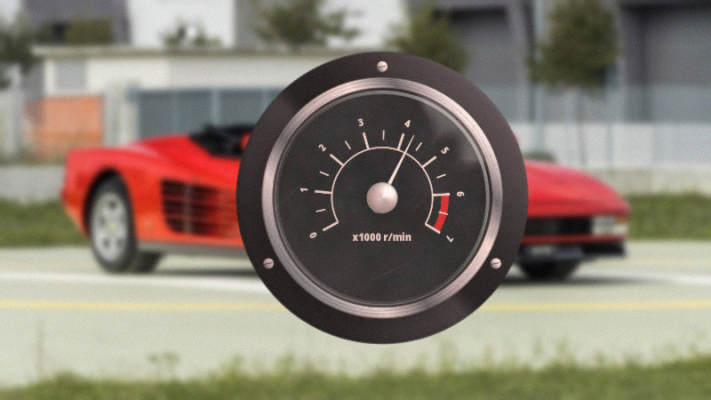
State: 4250 rpm
